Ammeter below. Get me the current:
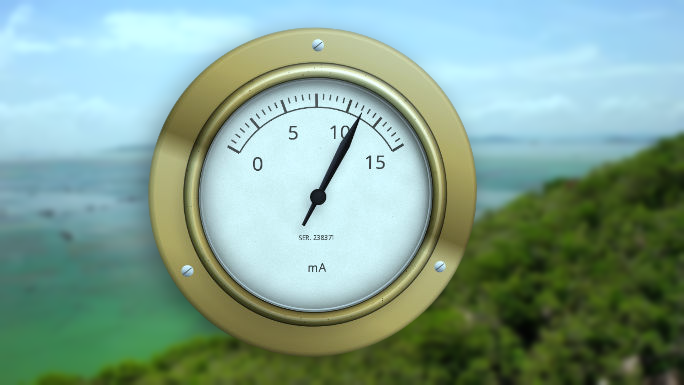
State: 11 mA
